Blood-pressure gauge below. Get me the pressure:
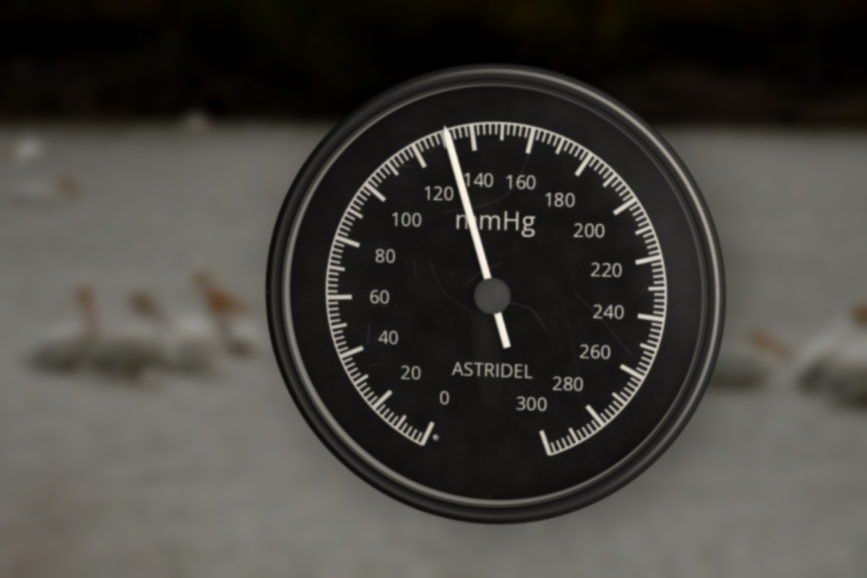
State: 132 mmHg
